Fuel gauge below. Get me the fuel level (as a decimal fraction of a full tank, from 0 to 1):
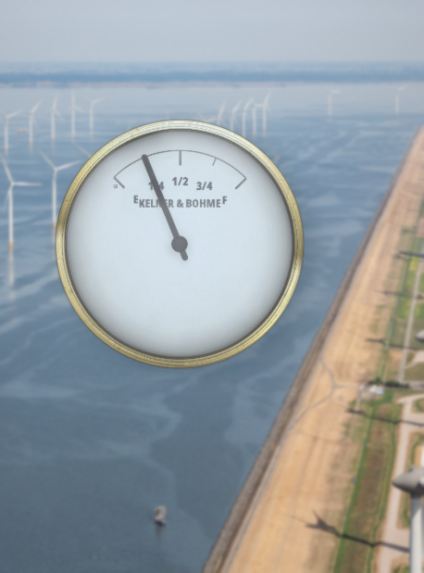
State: 0.25
